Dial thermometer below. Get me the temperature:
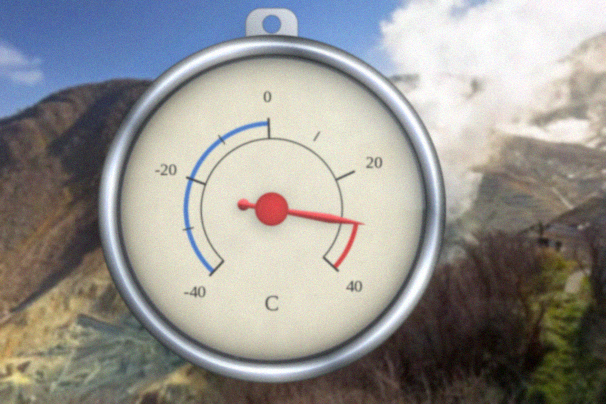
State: 30 °C
